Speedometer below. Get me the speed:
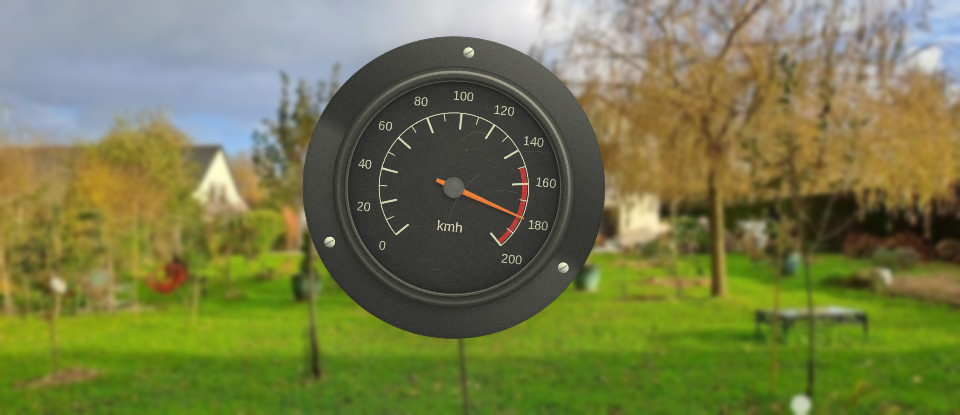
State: 180 km/h
